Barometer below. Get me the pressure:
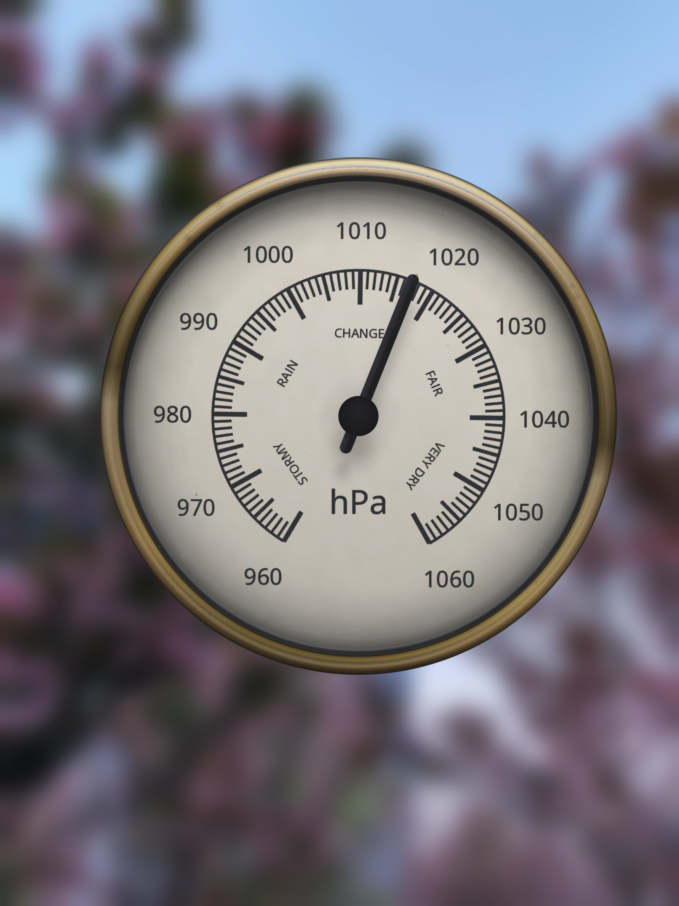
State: 1017 hPa
